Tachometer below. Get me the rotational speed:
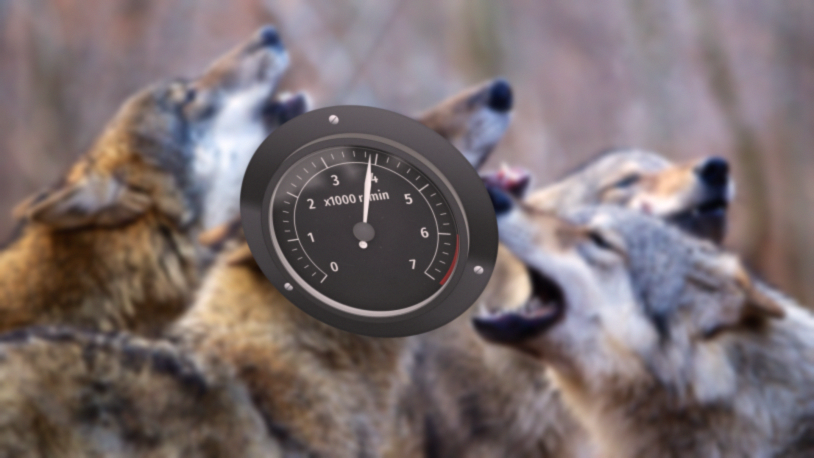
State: 3900 rpm
